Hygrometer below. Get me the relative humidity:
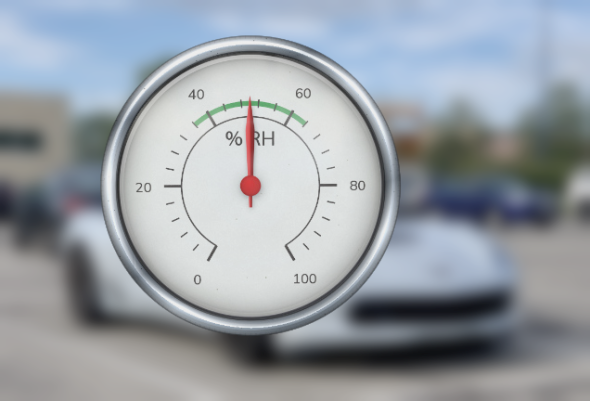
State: 50 %
